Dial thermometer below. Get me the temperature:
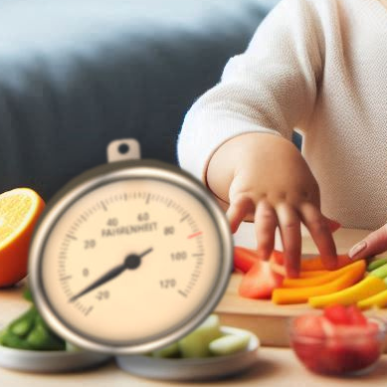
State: -10 °F
